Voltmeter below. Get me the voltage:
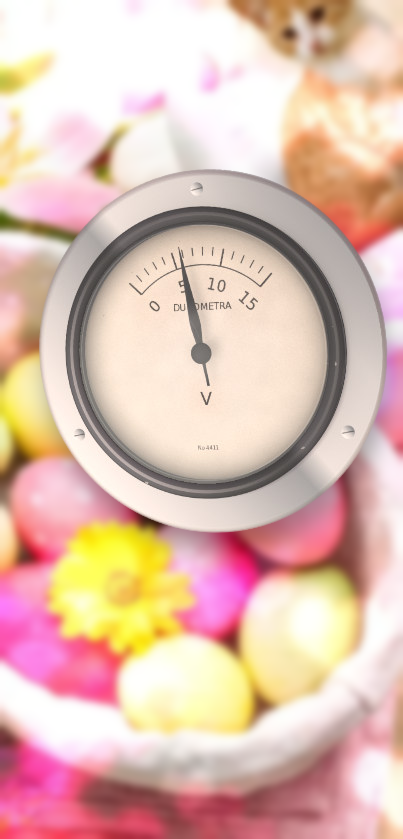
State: 6 V
